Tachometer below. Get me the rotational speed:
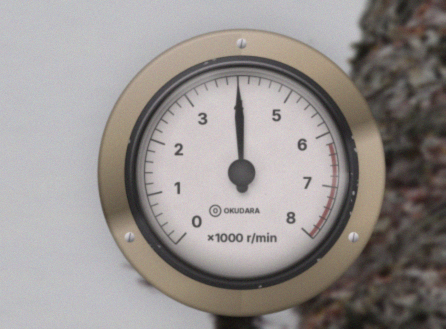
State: 4000 rpm
